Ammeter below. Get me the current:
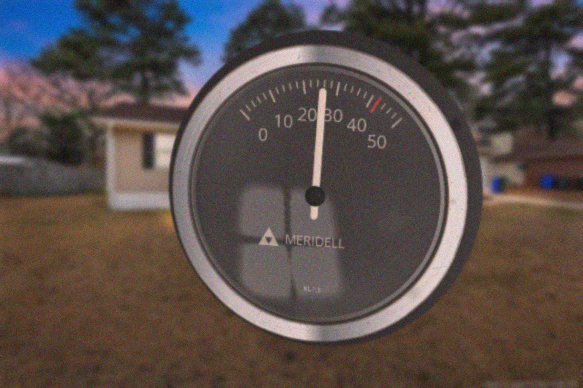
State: 26 A
